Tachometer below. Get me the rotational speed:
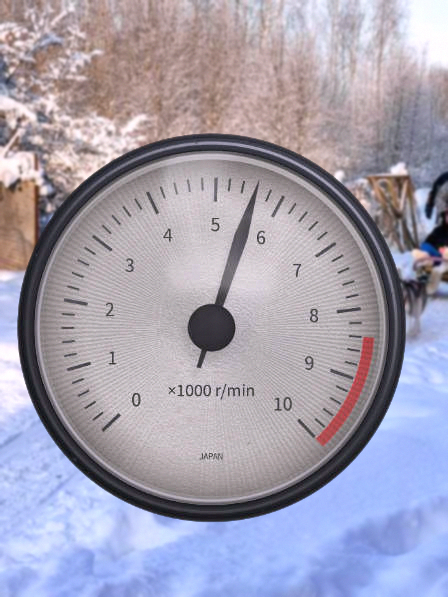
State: 5600 rpm
